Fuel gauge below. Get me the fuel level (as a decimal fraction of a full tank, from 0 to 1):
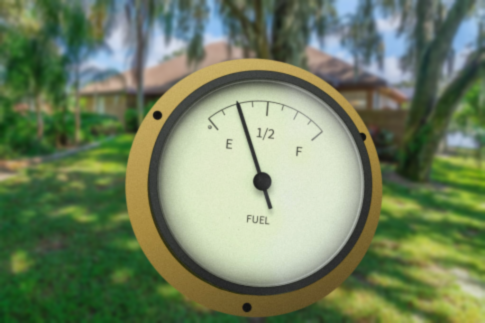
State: 0.25
